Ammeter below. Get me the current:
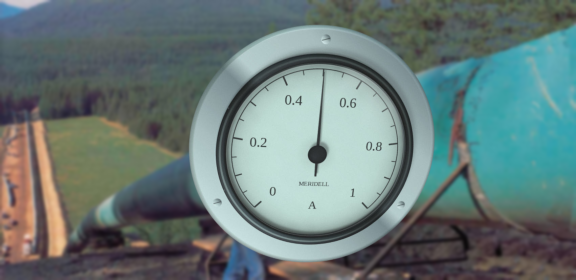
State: 0.5 A
